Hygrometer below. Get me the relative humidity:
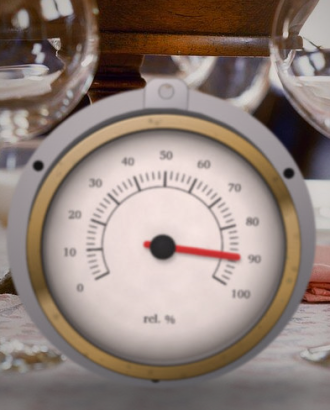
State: 90 %
